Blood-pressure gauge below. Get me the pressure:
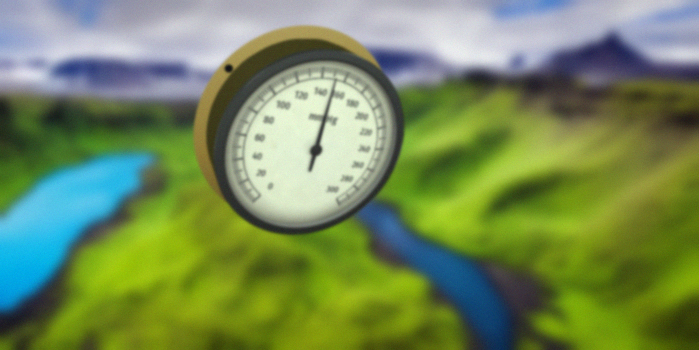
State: 150 mmHg
